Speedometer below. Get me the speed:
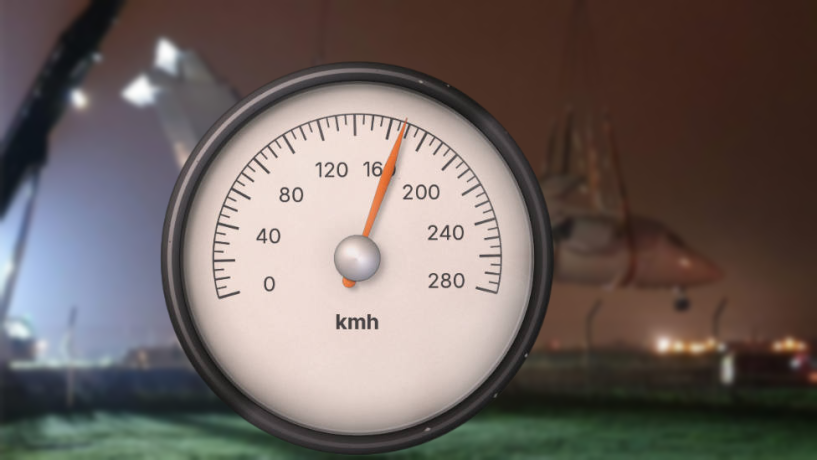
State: 167.5 km/h
